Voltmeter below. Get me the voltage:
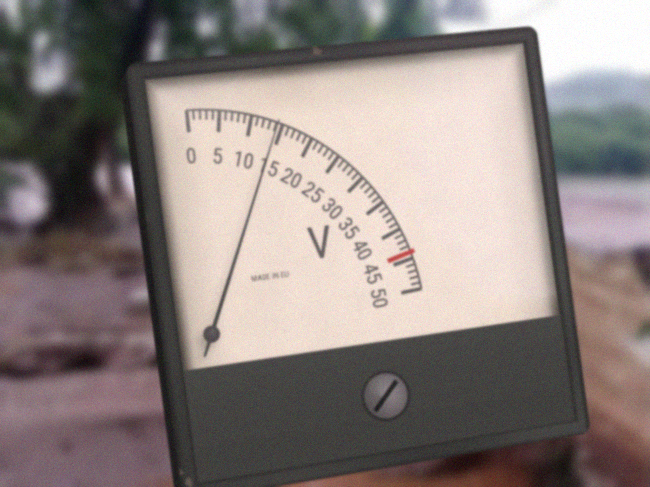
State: 14 V
